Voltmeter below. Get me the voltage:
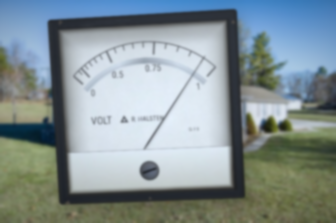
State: 0.95 V
